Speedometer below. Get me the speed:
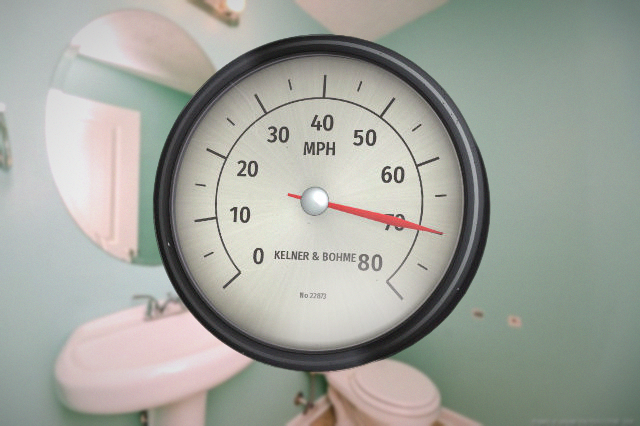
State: 70 mph
